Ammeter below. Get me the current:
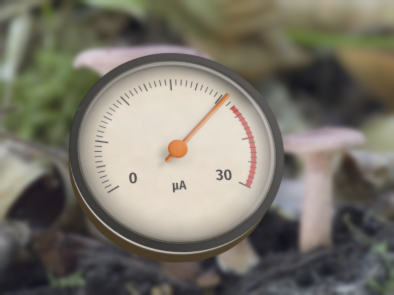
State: 20.5 µA
